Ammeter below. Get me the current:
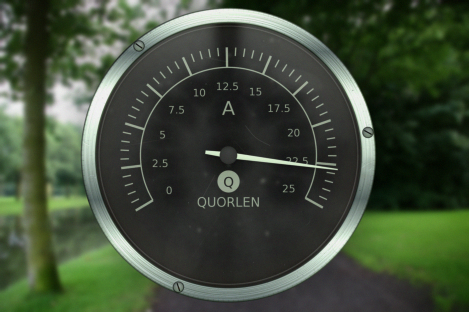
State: 22.75 A
